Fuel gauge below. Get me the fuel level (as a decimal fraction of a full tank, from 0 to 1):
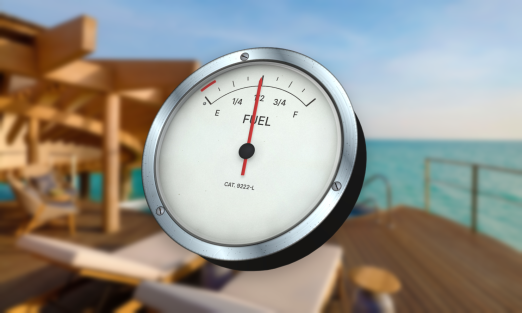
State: 0.5
